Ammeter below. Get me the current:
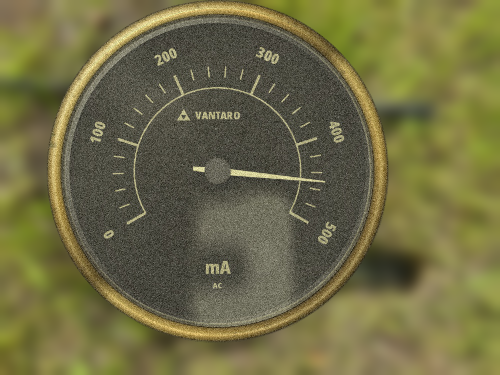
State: 450 mA
